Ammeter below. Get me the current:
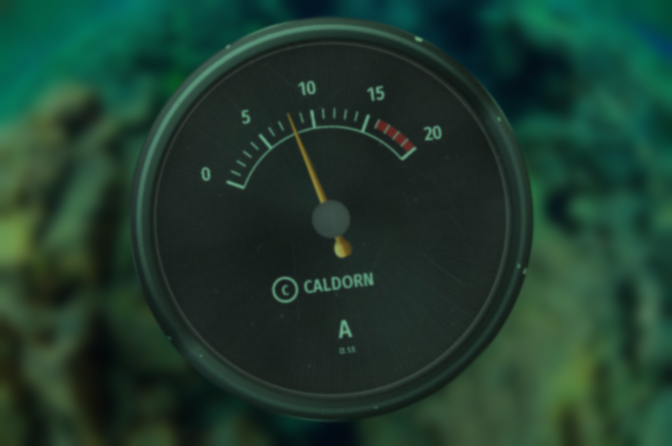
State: 8 A
